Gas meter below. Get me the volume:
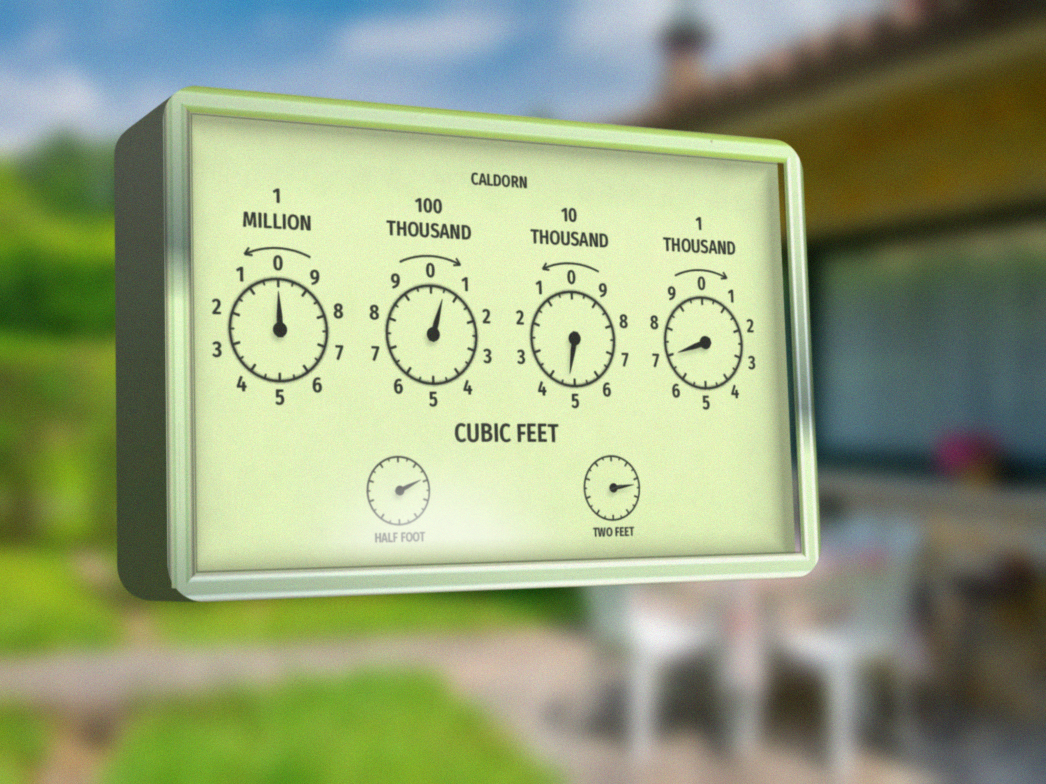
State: 4700 ft³
